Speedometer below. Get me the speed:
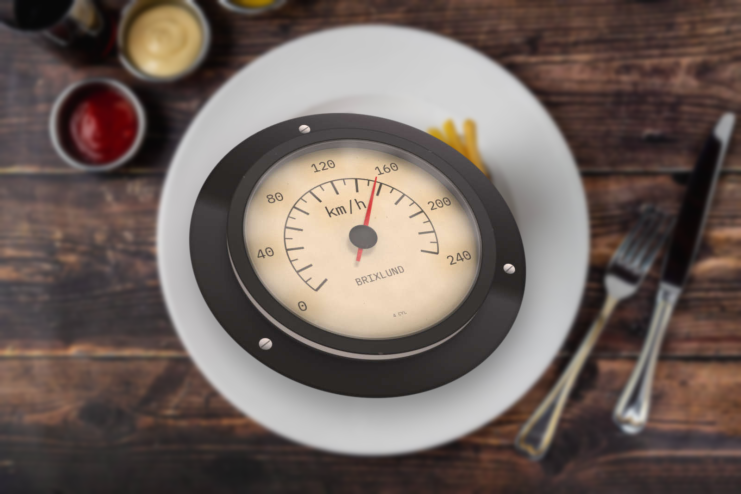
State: 155 km/h
